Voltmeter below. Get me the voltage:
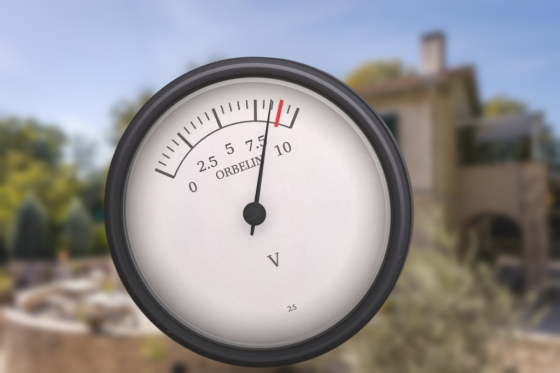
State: 8.5 V
